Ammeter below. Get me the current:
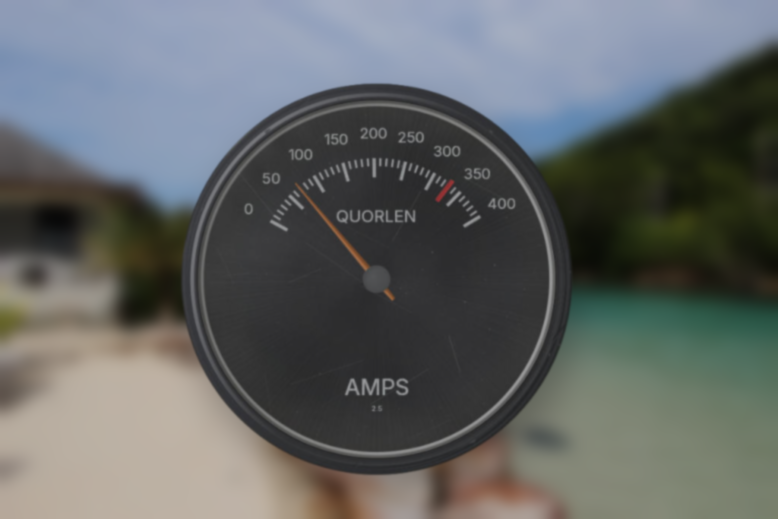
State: 70 A
